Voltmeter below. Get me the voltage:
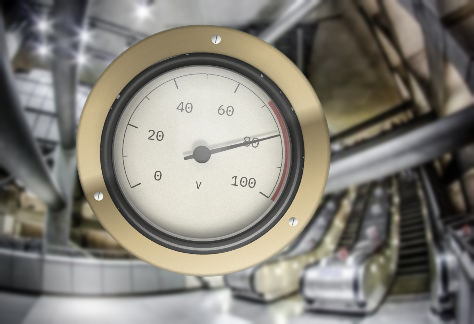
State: 80 V
